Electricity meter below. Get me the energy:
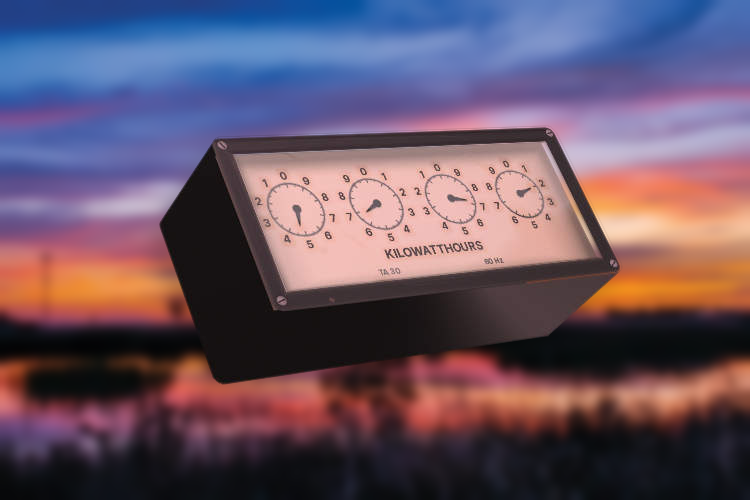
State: 4672 kWh
